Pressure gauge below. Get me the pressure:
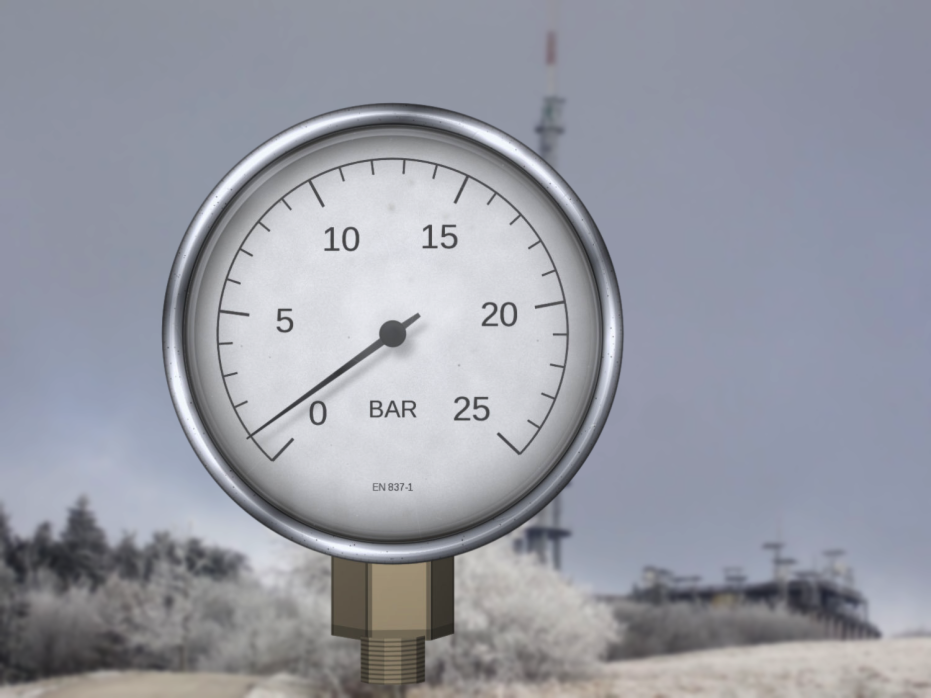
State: 1 bar
